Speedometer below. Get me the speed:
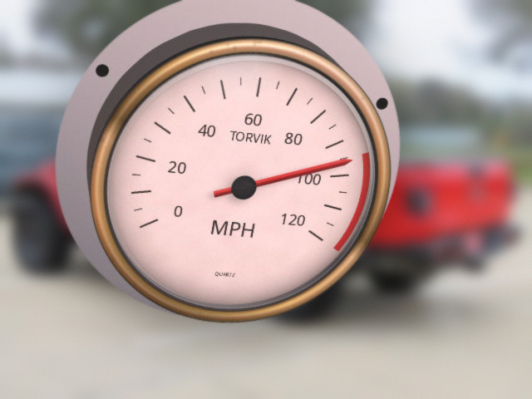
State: 95 mph
